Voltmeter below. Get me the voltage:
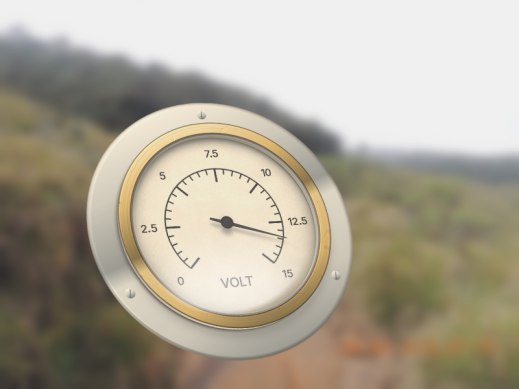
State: 13.5 V
